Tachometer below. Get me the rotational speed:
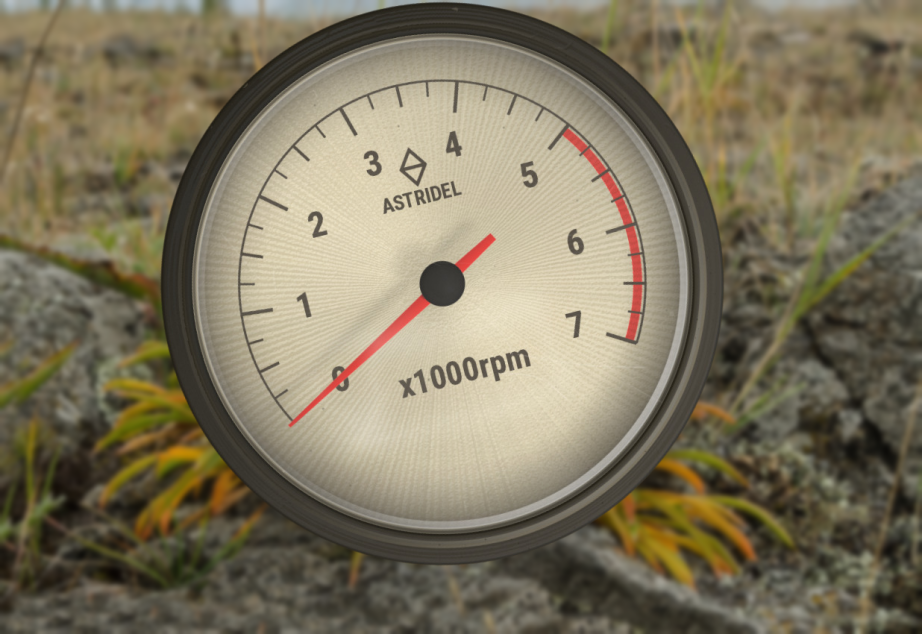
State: 0 rpm
